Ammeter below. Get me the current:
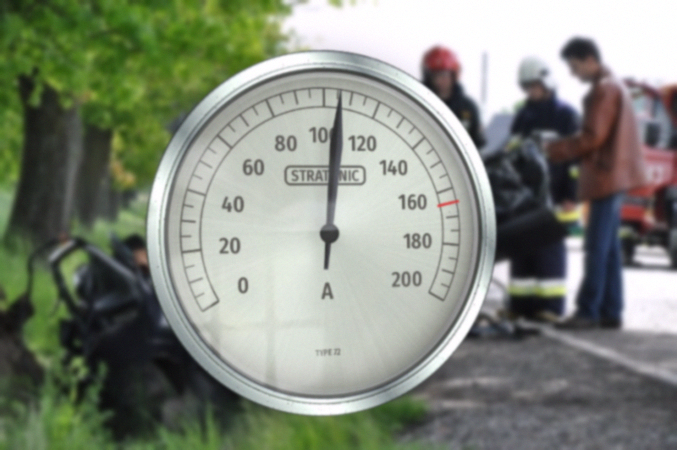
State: 105 A
